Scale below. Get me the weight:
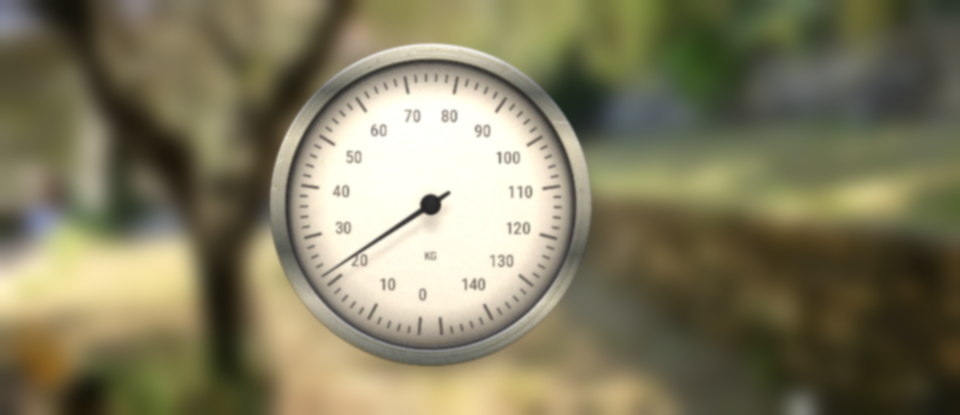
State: 22 kg
